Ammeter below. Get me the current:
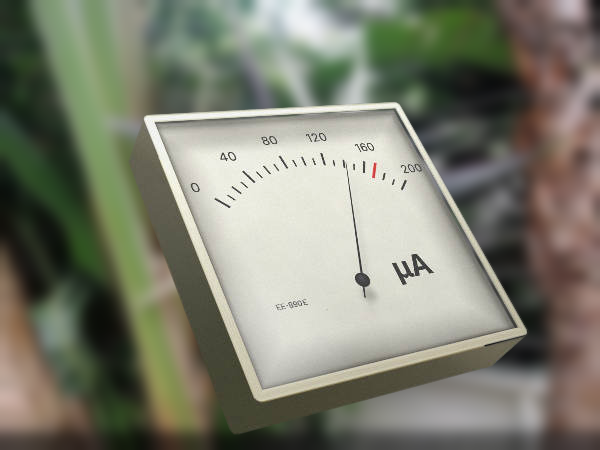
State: 140 µA
